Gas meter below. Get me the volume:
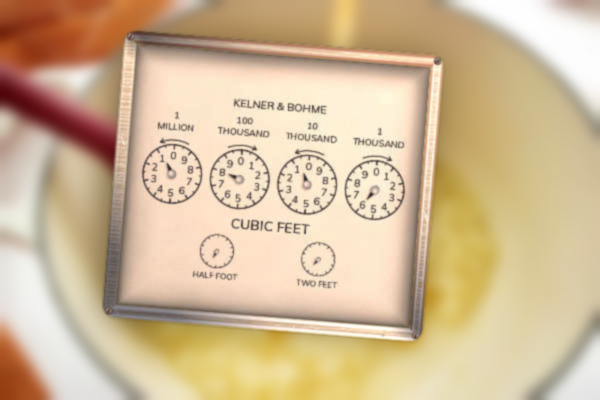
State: 80600 ft³
